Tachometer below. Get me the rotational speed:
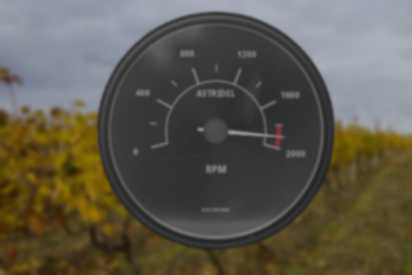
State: 1900 rpm
